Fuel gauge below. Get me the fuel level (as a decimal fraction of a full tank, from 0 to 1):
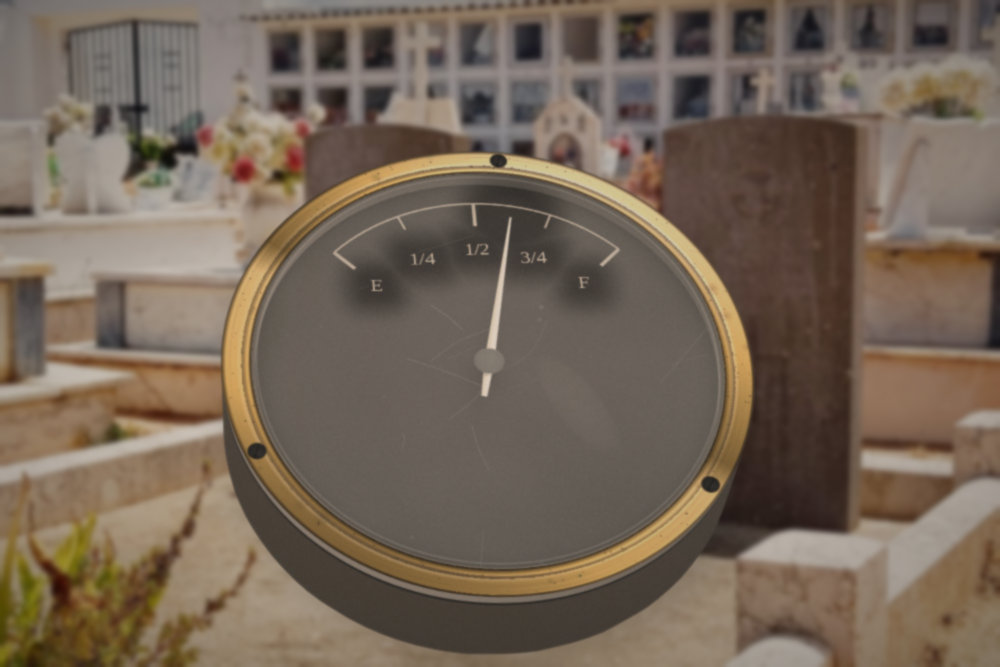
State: 0.625
